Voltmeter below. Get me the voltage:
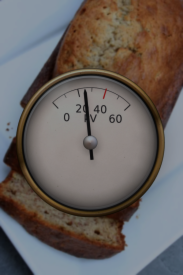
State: 25 kV
